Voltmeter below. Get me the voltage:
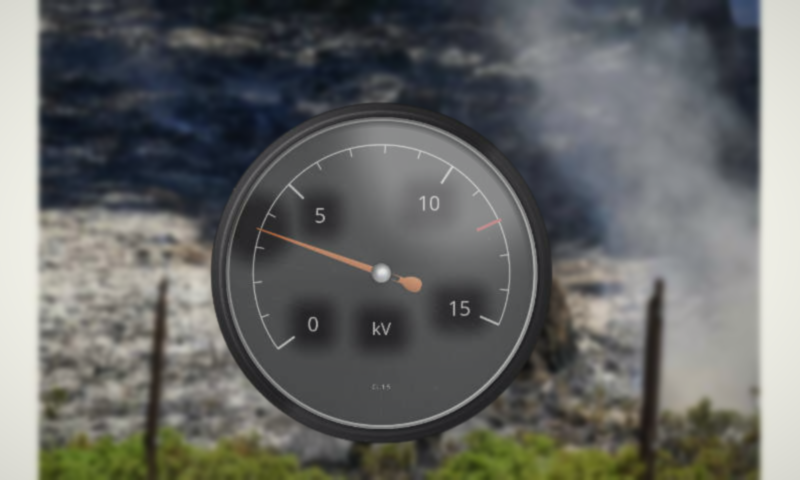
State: 3.5 kV
